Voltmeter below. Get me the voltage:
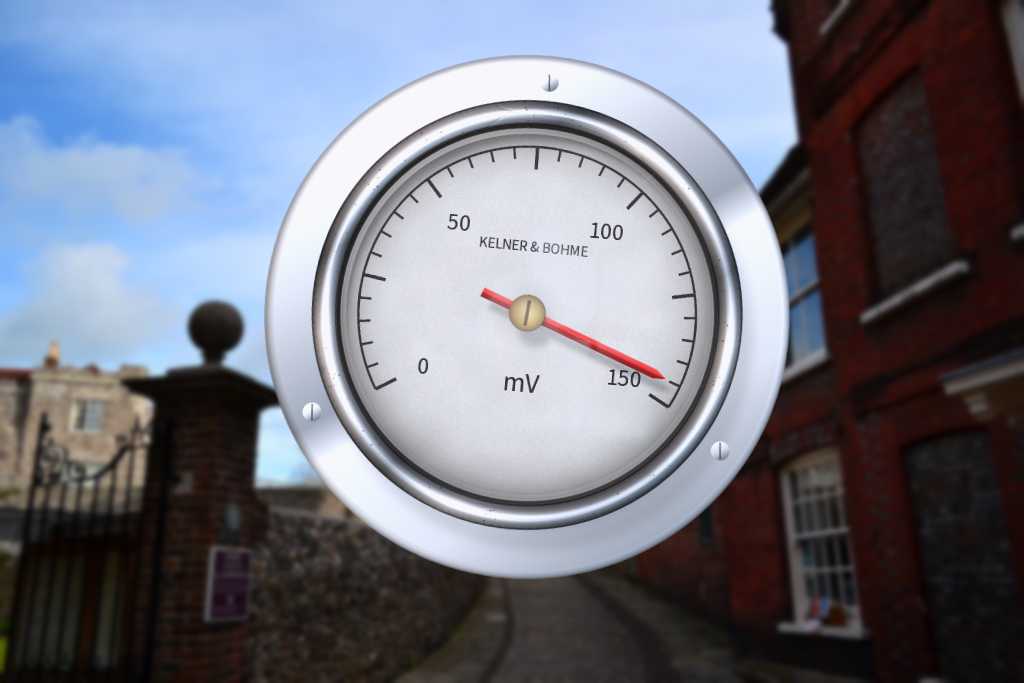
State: 145 mV
